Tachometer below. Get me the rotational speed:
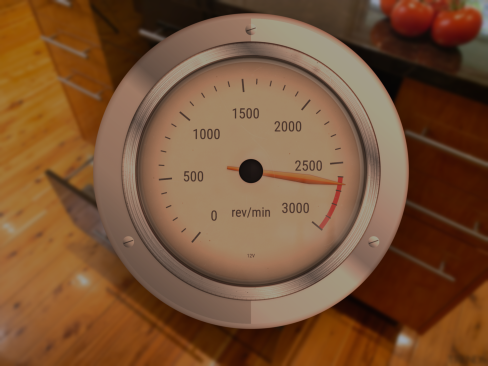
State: 2650 rpm
